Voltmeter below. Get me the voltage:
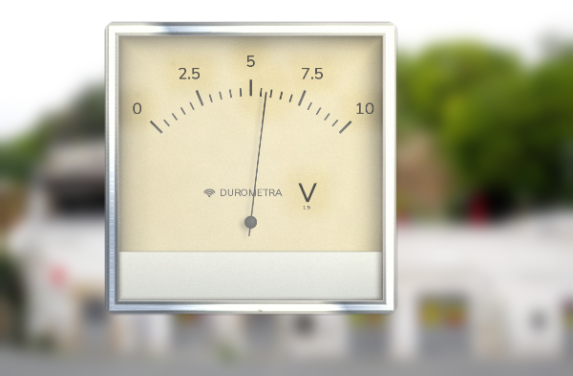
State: 5.75 V
